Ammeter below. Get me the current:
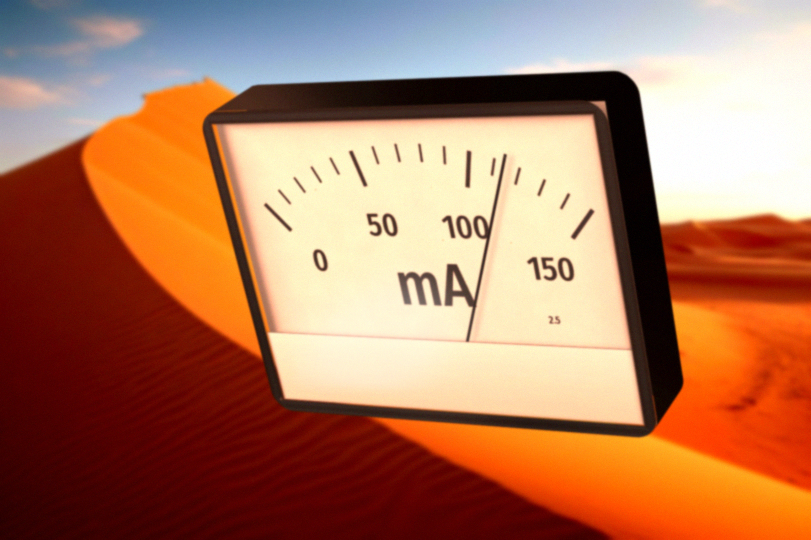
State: 115 mA
